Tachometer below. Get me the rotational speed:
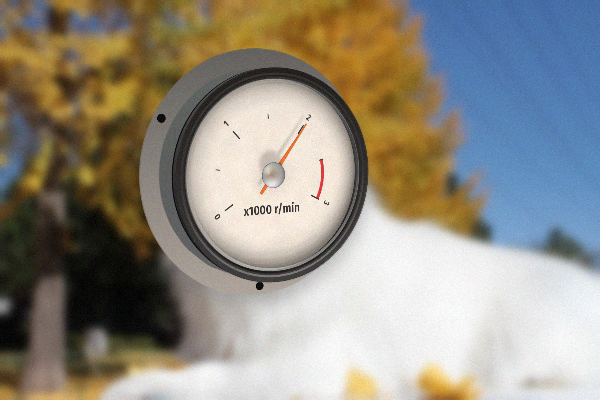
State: 2000 rpm
